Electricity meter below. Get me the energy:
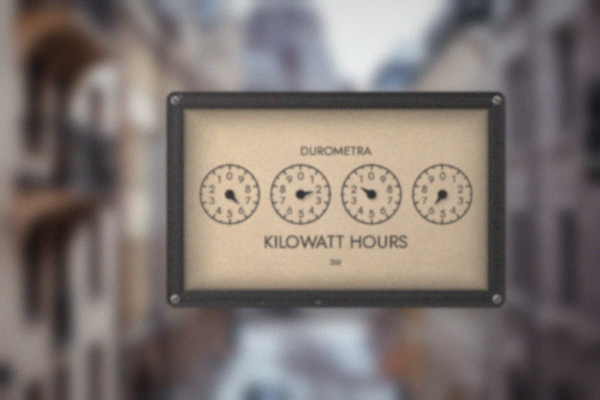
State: 6216 kWh
